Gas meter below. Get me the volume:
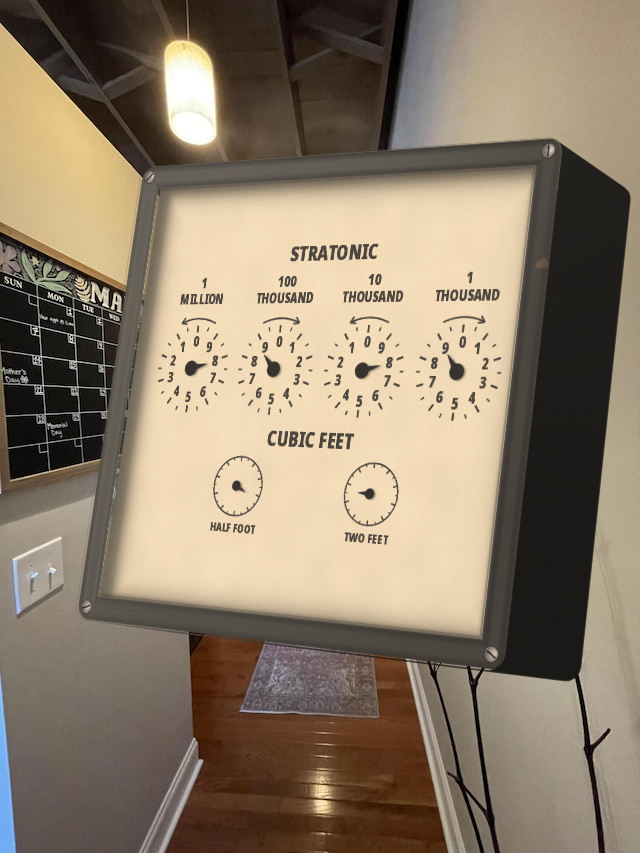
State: 787900 ft³
